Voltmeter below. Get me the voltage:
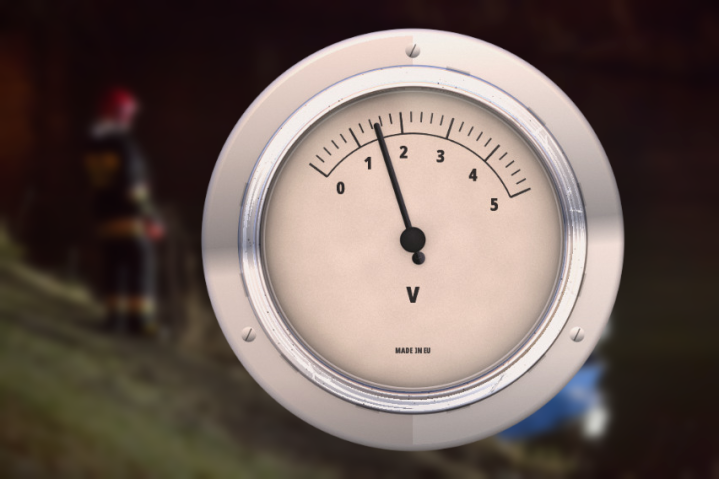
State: 1.5 V
